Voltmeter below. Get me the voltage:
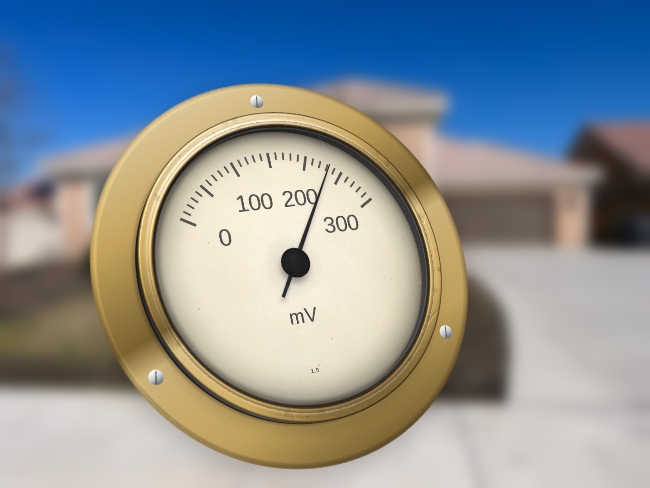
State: 230 mV
